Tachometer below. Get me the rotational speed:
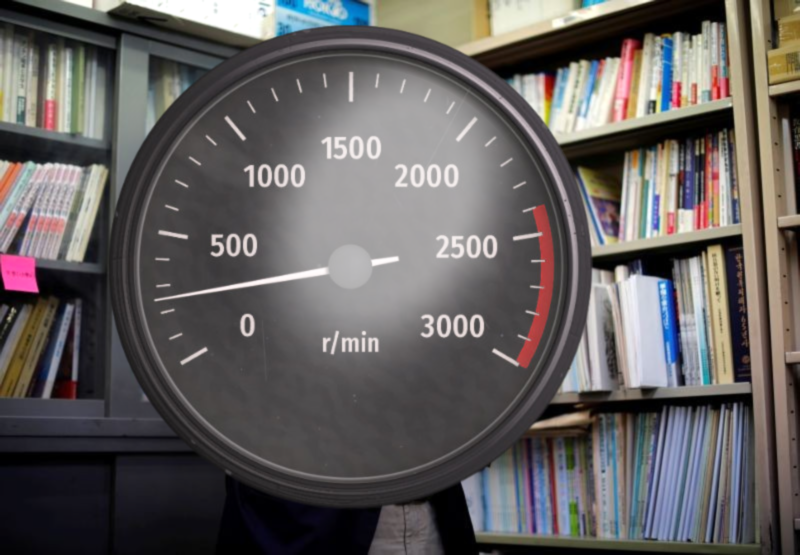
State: 250 rpm
